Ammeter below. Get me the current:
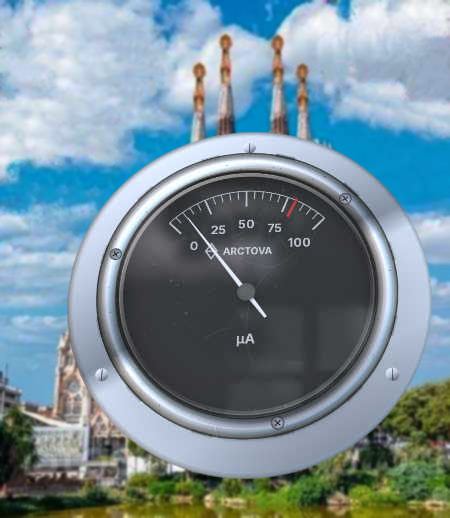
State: 10 µA
